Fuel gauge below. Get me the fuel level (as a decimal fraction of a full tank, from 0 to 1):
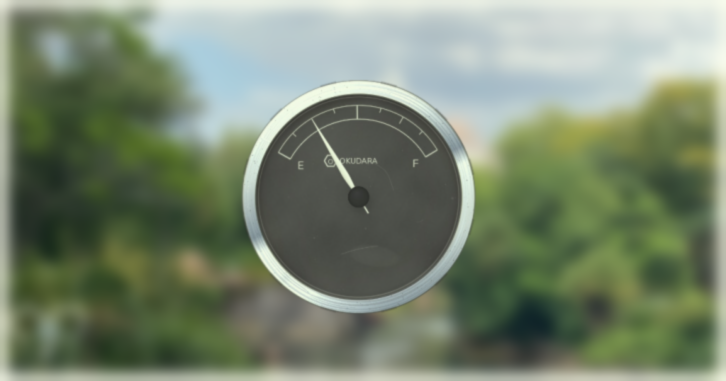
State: 0.25
